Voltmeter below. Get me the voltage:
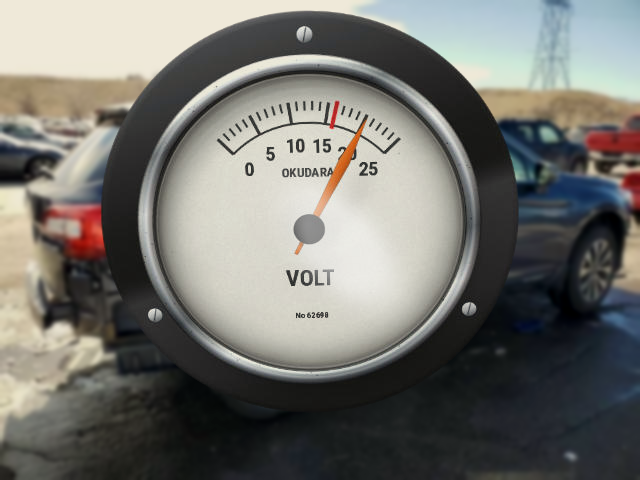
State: 20 V
